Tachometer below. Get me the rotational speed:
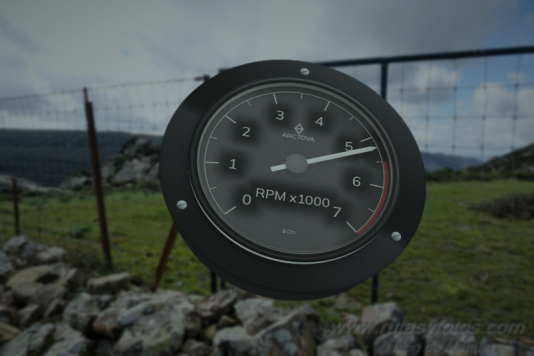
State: 5250 rpm
